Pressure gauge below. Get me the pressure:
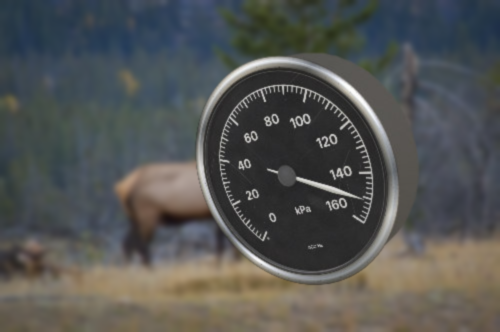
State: 150 kPa
